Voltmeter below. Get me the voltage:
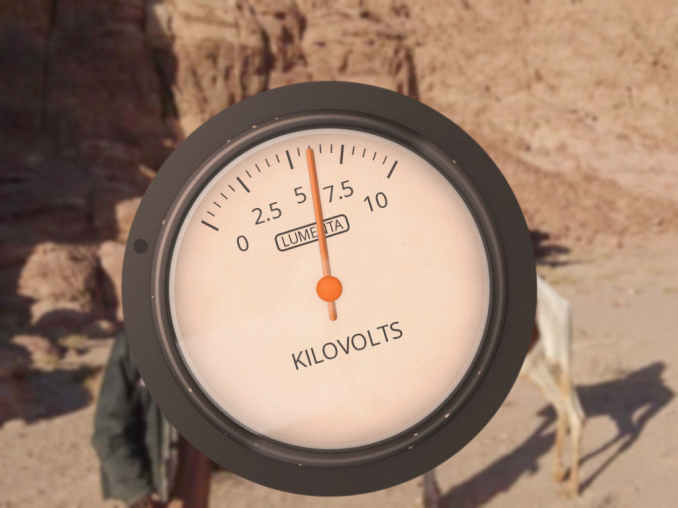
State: 6 kV
